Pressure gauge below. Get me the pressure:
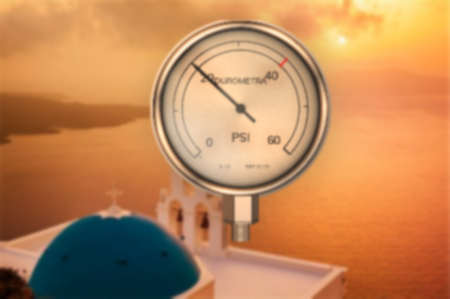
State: 20 psi
